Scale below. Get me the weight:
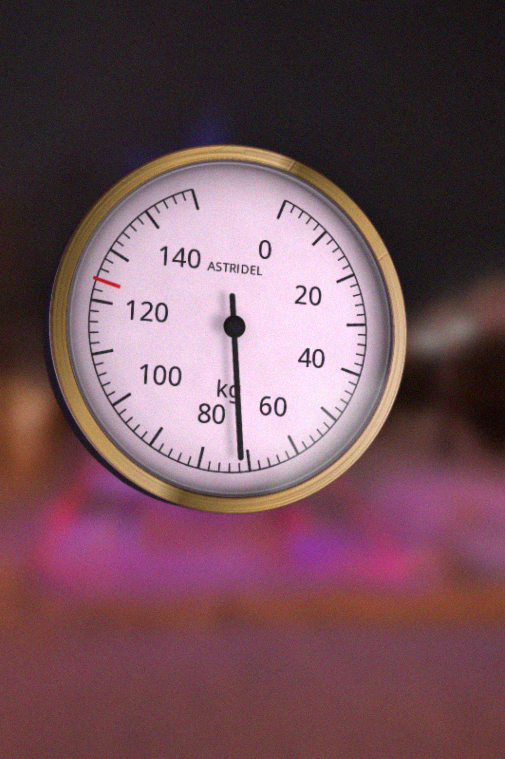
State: 72 kg
